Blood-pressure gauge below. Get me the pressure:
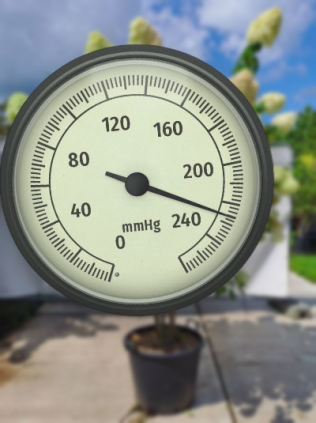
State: 226 mmHg
